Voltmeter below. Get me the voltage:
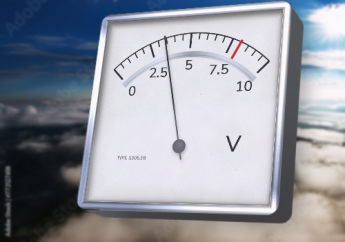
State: 3.5 V
